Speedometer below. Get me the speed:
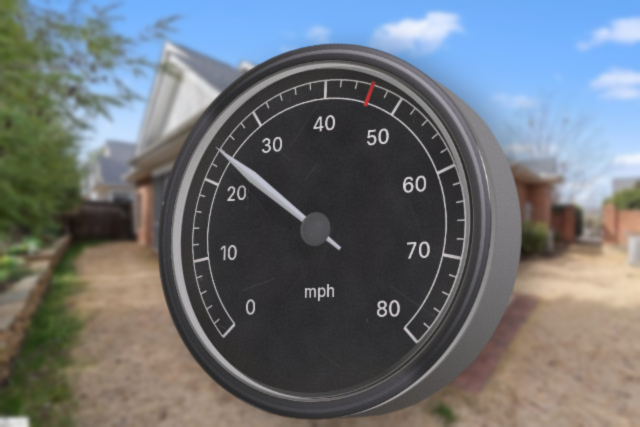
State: 24 mph
